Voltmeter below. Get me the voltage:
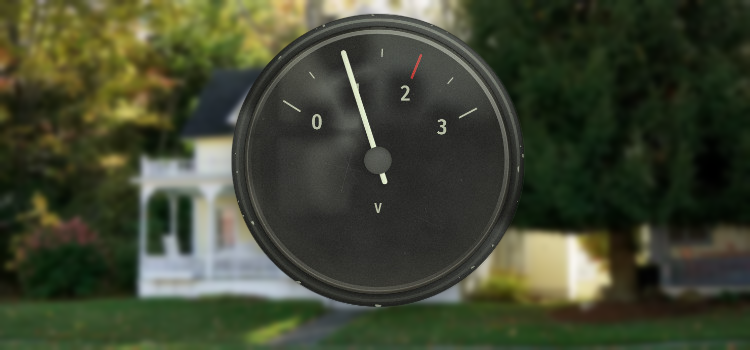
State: 1 V
